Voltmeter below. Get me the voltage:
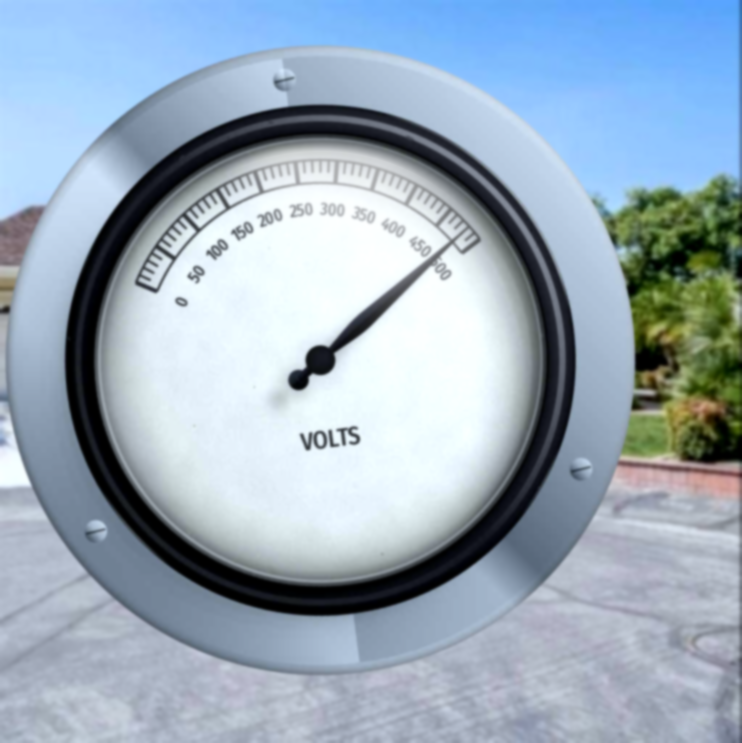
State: 480 V
